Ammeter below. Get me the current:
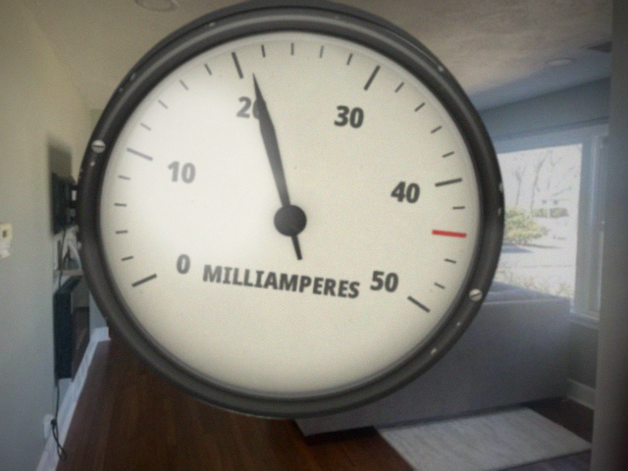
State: 21 mA
